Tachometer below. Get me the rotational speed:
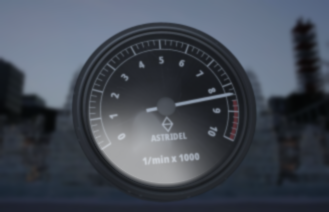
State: 8400 rpm
